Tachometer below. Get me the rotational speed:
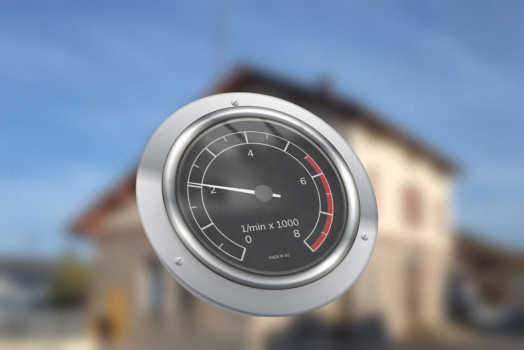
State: 2000 rpm
